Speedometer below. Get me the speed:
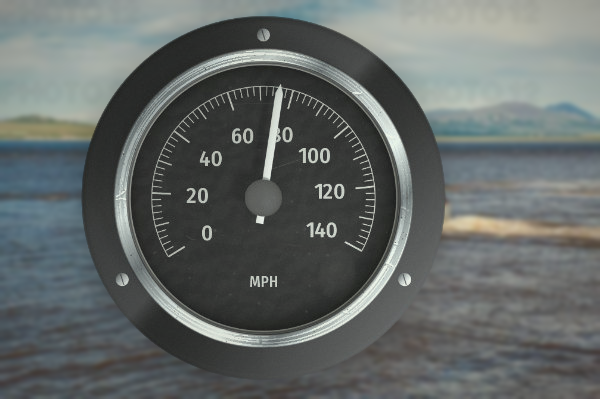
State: 76 mph
